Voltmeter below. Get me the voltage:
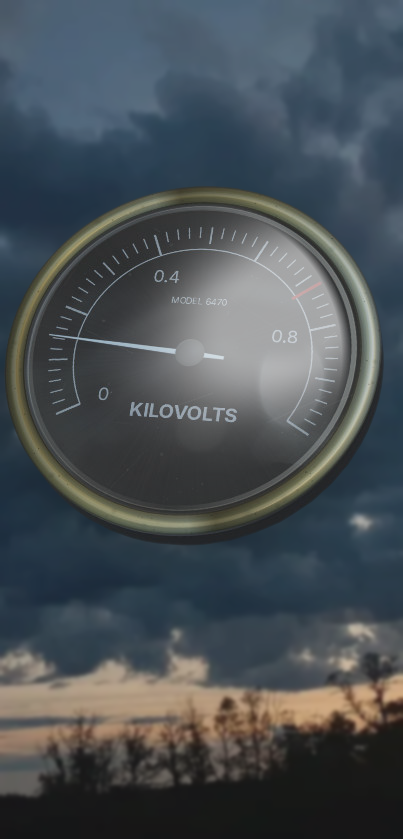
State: 0.14 kV
